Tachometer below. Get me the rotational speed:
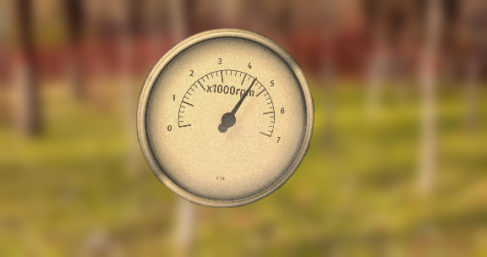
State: 4400 rpm
